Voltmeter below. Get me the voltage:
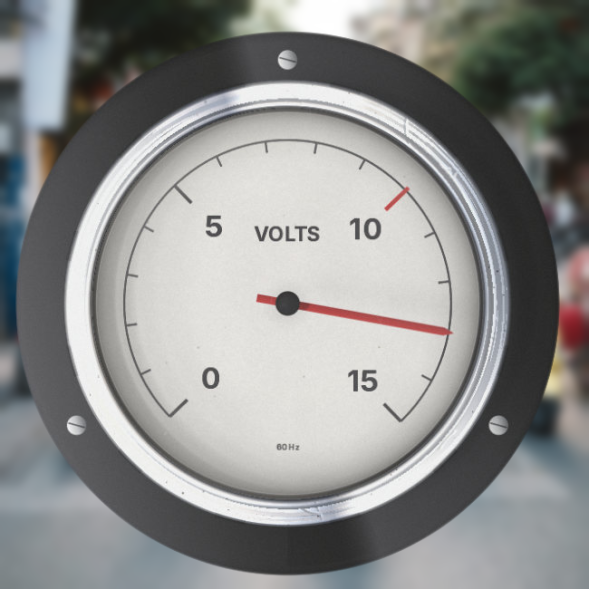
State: 13 V
